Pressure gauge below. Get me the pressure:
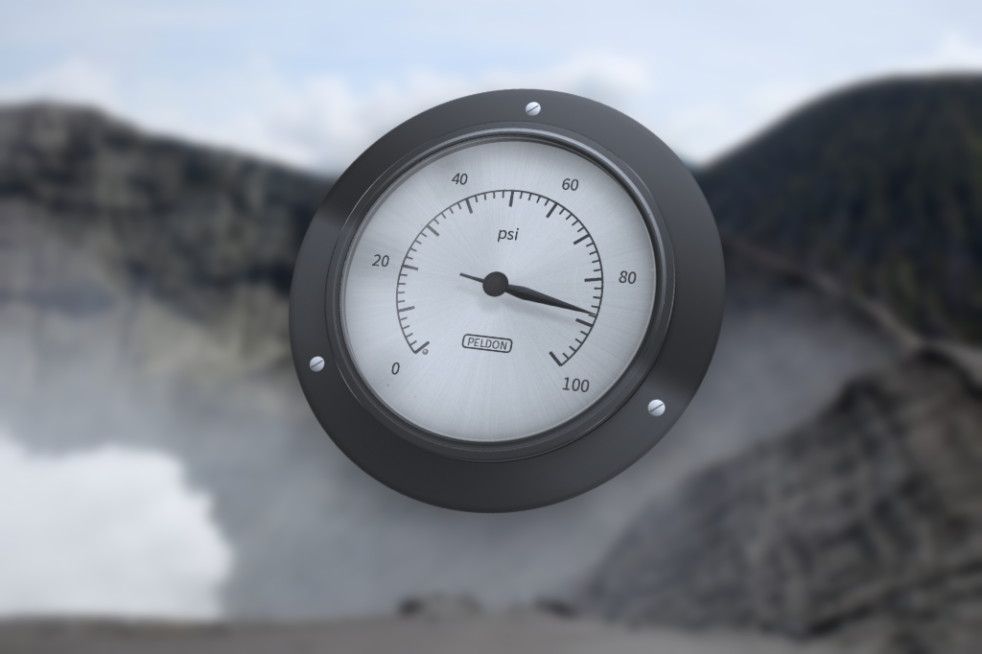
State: 88 psi
